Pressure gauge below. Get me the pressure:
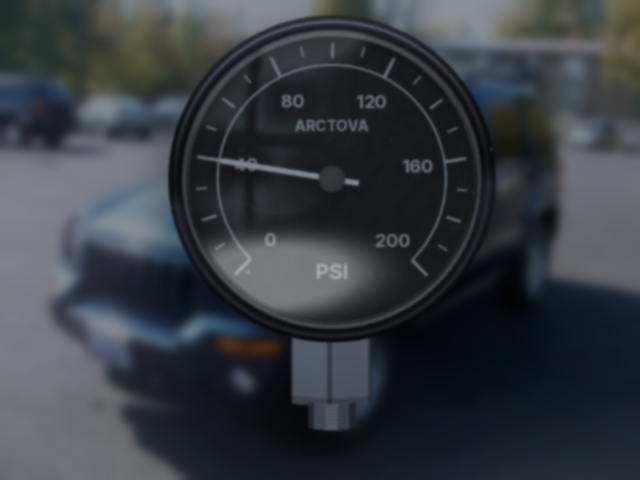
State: 40 psi
